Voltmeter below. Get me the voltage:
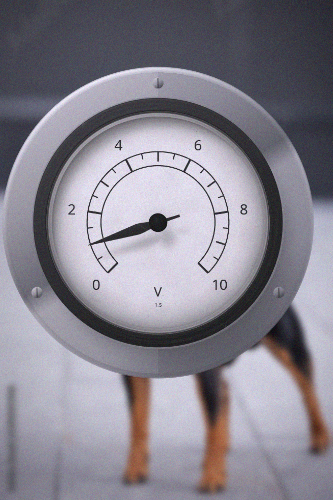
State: 1 V
